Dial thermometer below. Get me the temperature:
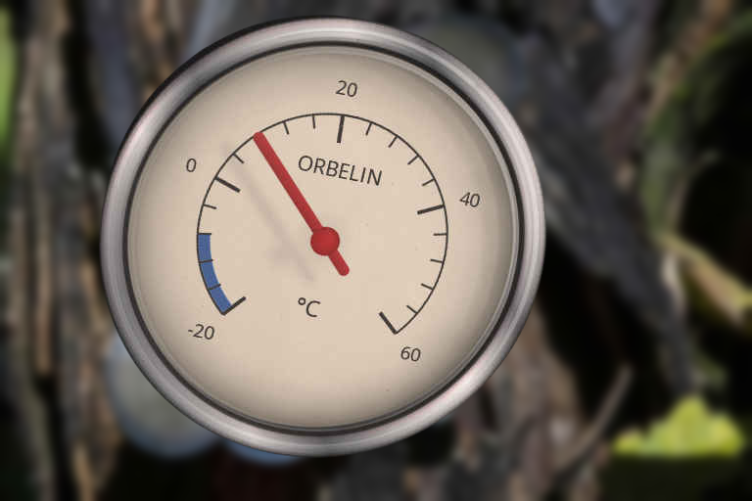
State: 8 °C
